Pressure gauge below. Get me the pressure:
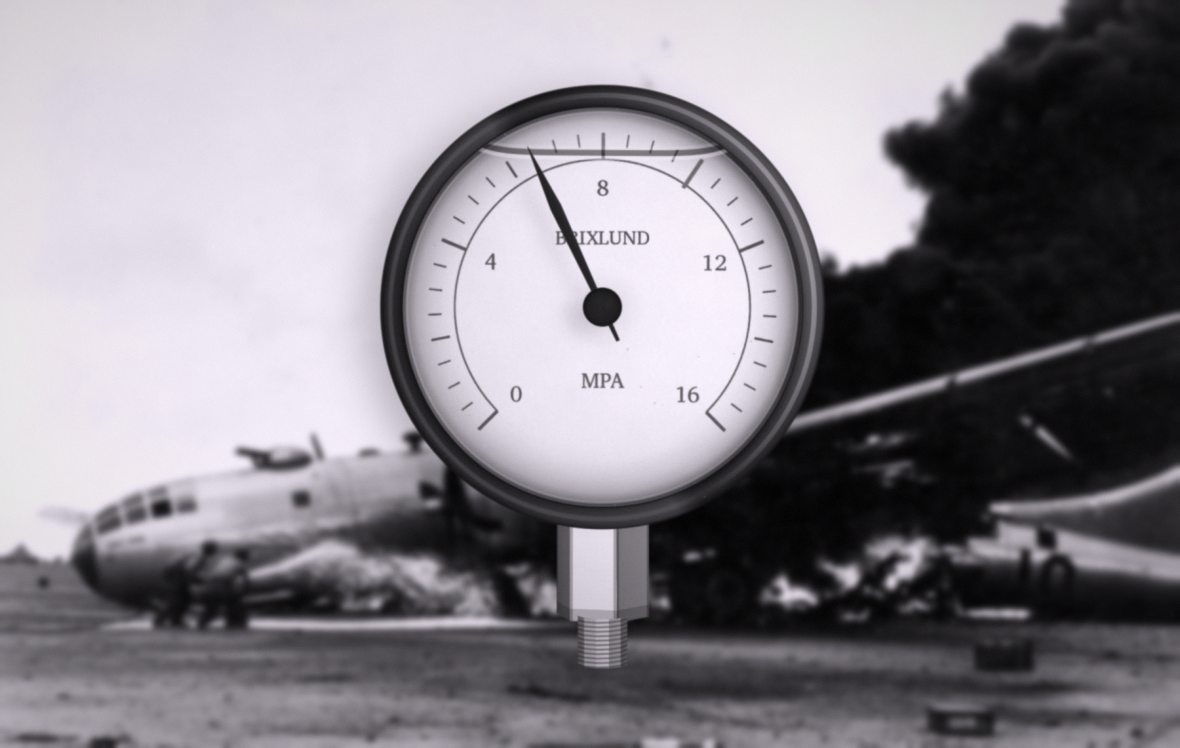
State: 6.5 MPa
